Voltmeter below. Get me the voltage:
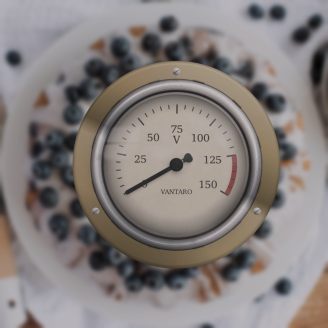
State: 0 V
